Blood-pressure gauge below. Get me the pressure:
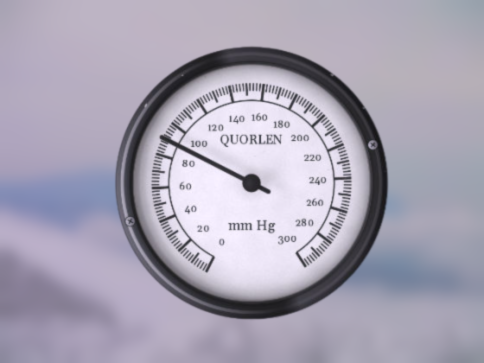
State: 90 mmHg
